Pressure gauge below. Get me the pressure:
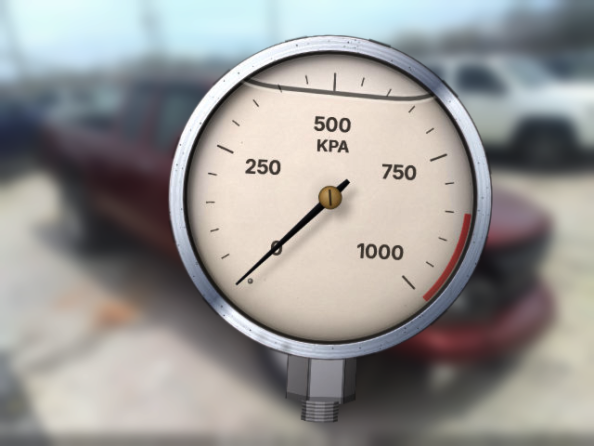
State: 0 kPa
